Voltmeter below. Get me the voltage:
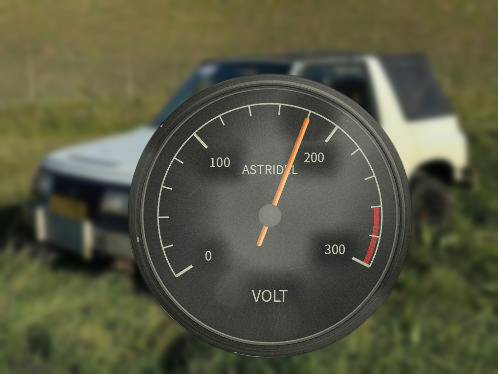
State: 180 V
